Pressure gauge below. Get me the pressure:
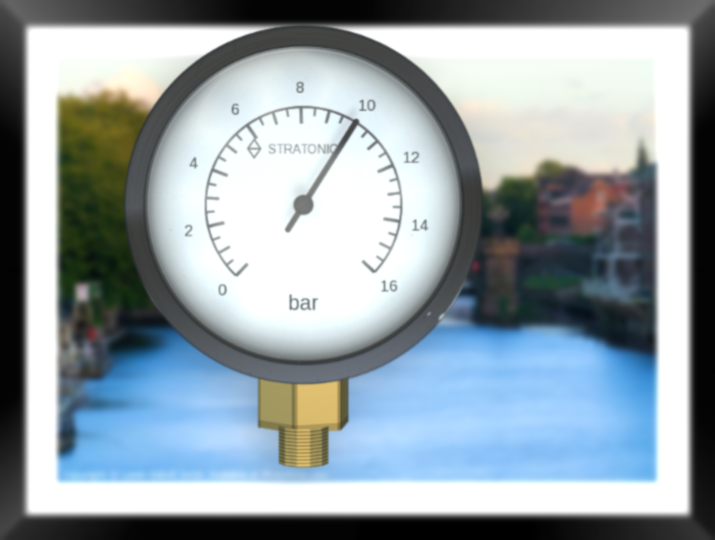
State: 10 bar
